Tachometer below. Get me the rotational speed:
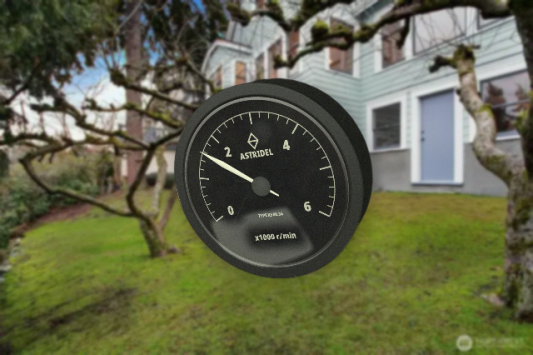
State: 1600 rpm
